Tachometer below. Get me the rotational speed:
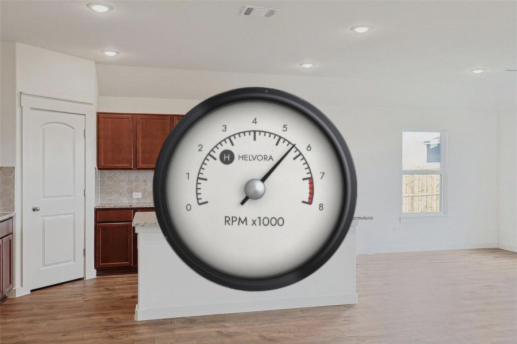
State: 5600 rpm
